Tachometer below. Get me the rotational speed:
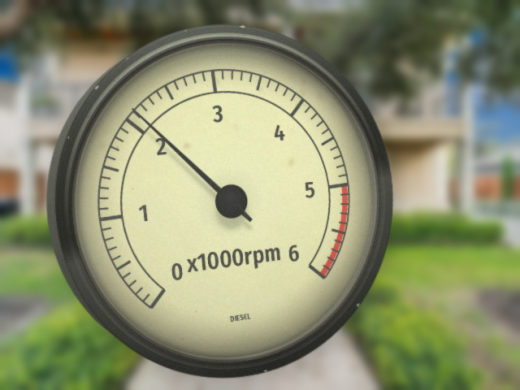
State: 2100 rpm
